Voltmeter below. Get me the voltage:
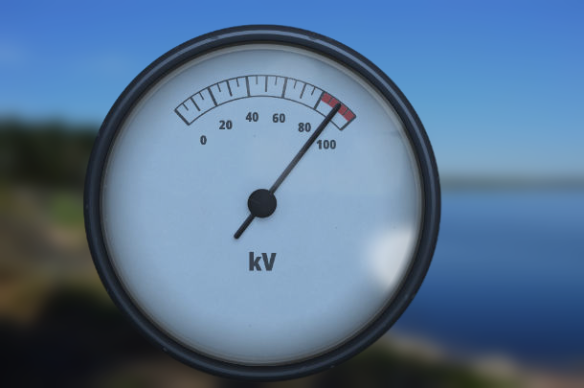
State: 90 kV
